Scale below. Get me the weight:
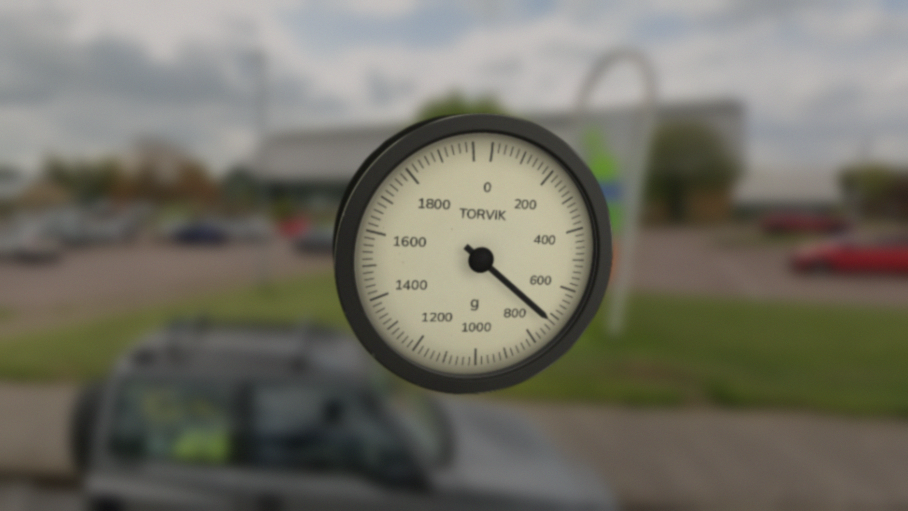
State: 720 g
